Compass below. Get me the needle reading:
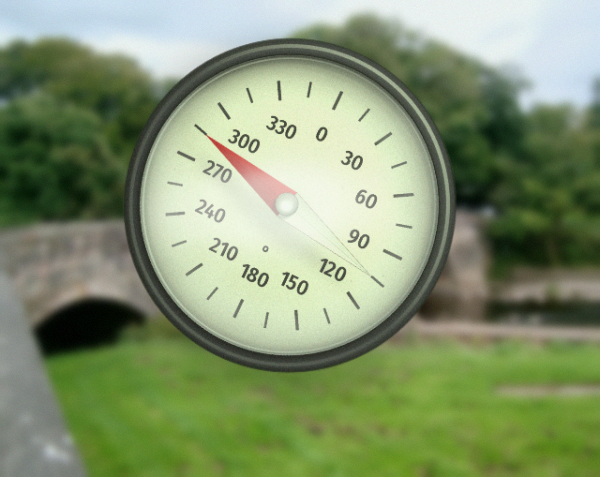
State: 285 °
